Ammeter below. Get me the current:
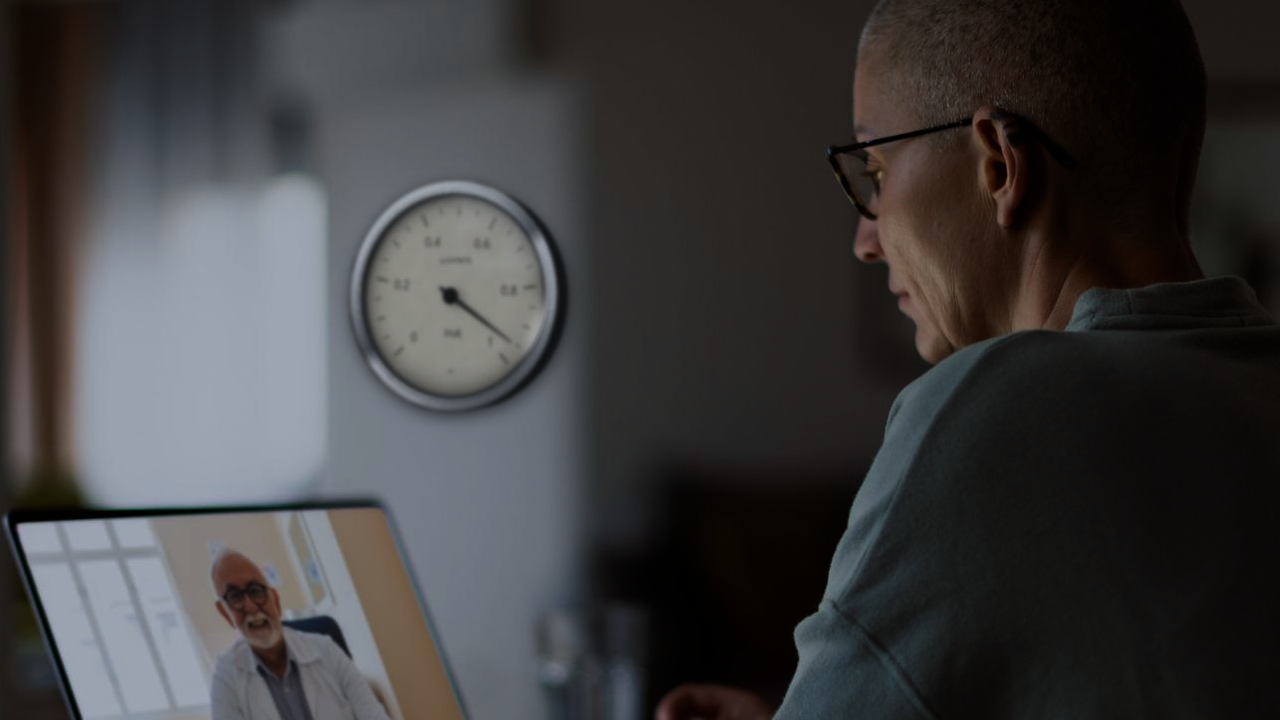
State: 0.95 mA
